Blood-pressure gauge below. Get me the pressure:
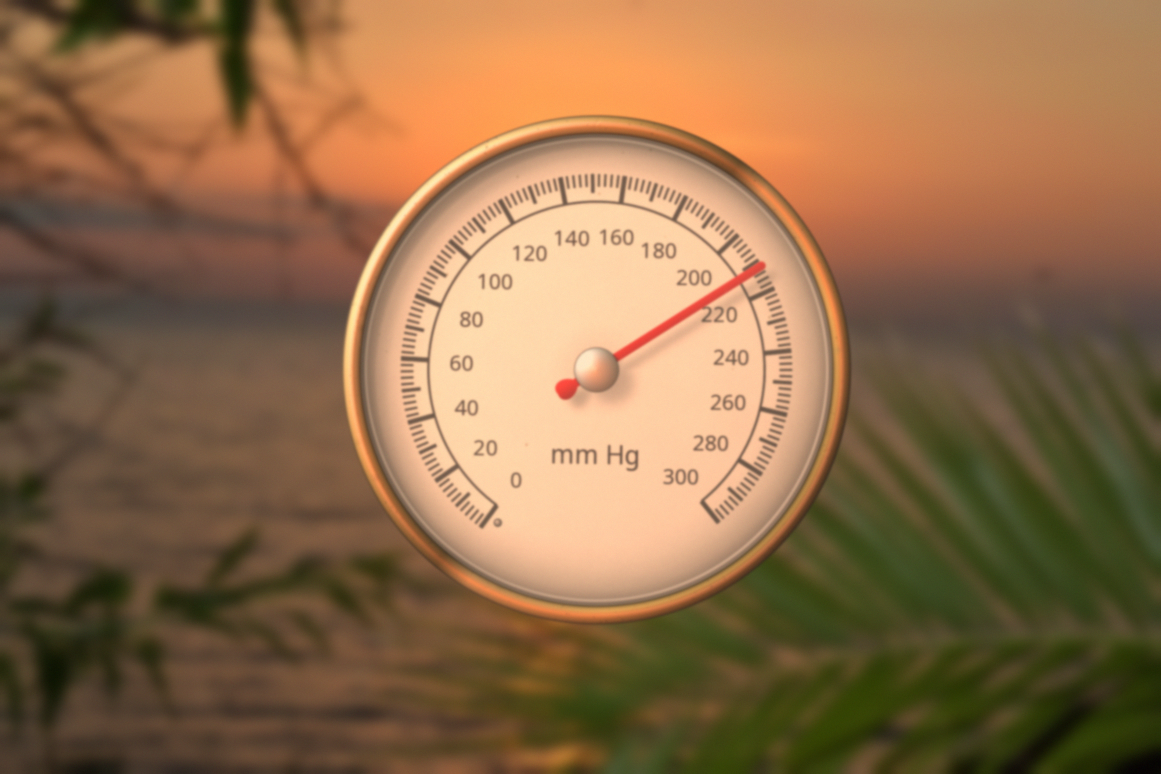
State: 212 mmHg
